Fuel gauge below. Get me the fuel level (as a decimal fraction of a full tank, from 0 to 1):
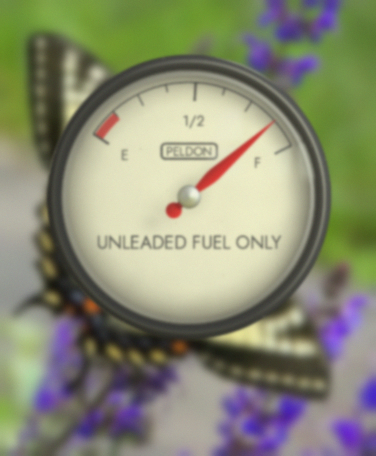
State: 0.875
